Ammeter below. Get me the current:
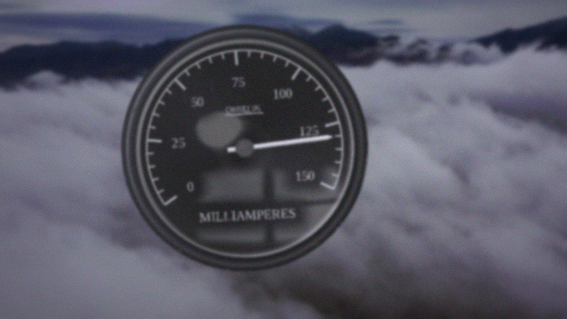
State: 130 mA
